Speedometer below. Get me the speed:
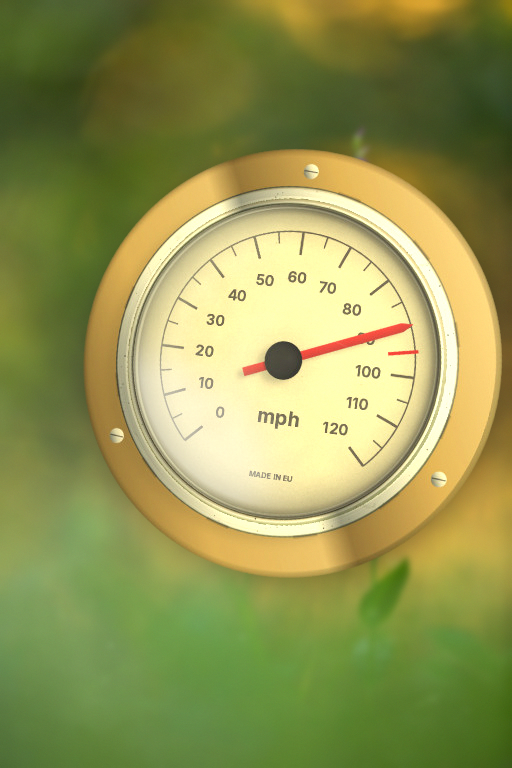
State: 90 mph
